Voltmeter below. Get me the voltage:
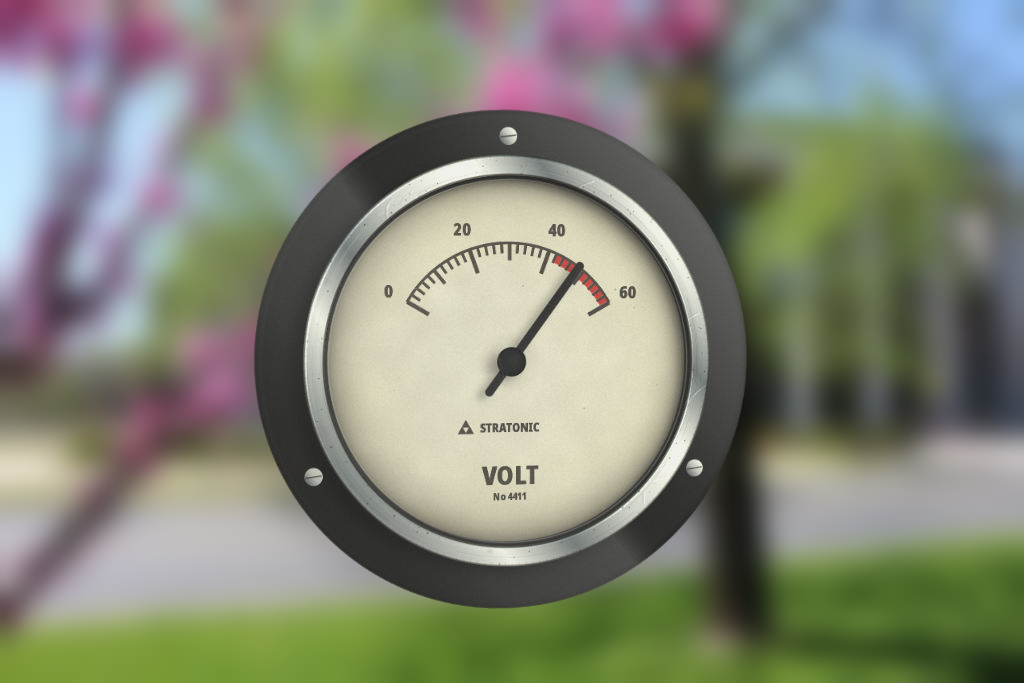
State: 48 V
